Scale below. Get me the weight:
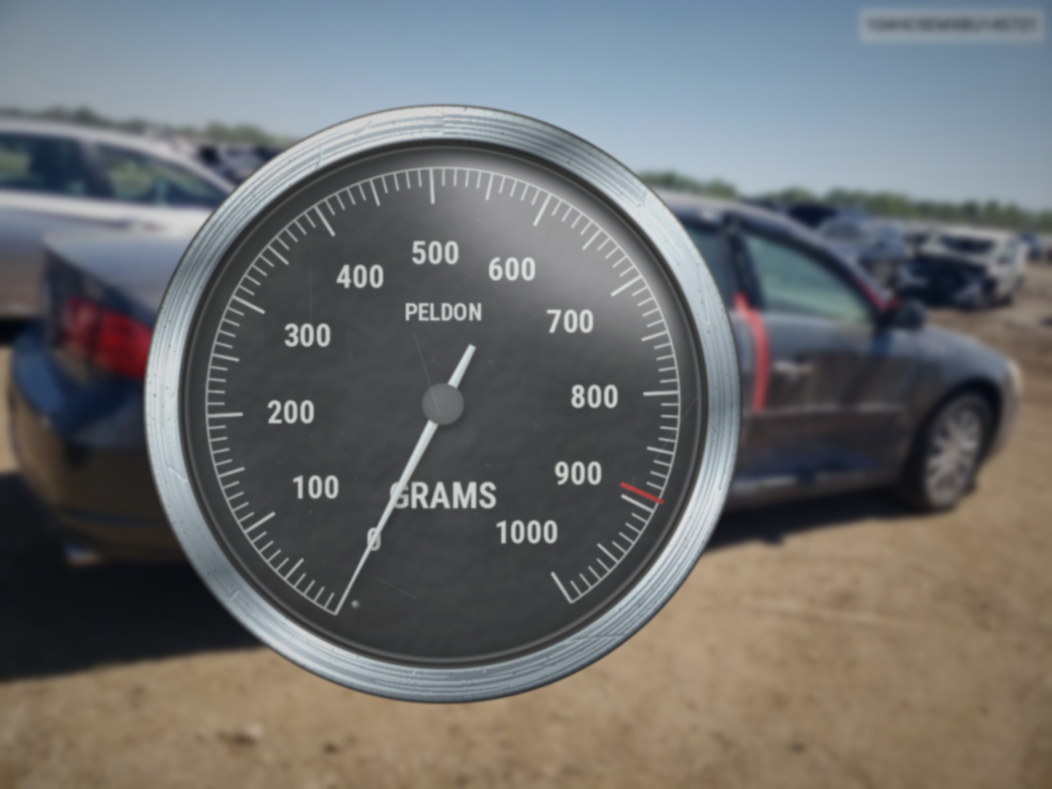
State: 0 g
